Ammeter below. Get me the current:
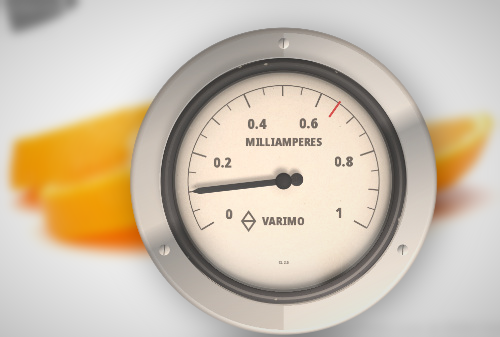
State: 0.1 mA
